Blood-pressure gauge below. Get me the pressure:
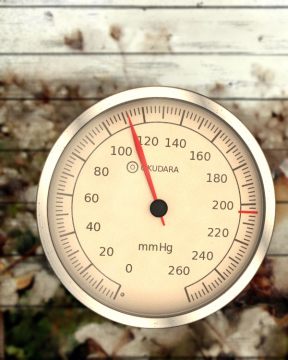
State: 112 mmHg
